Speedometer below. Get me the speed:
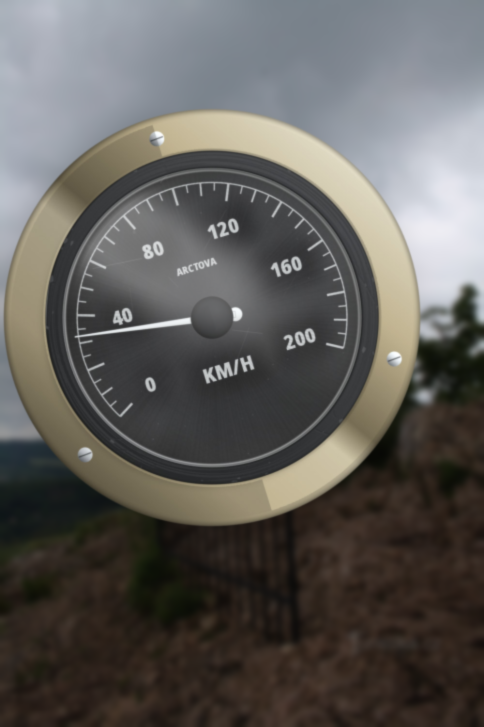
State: 32.5 km/h
